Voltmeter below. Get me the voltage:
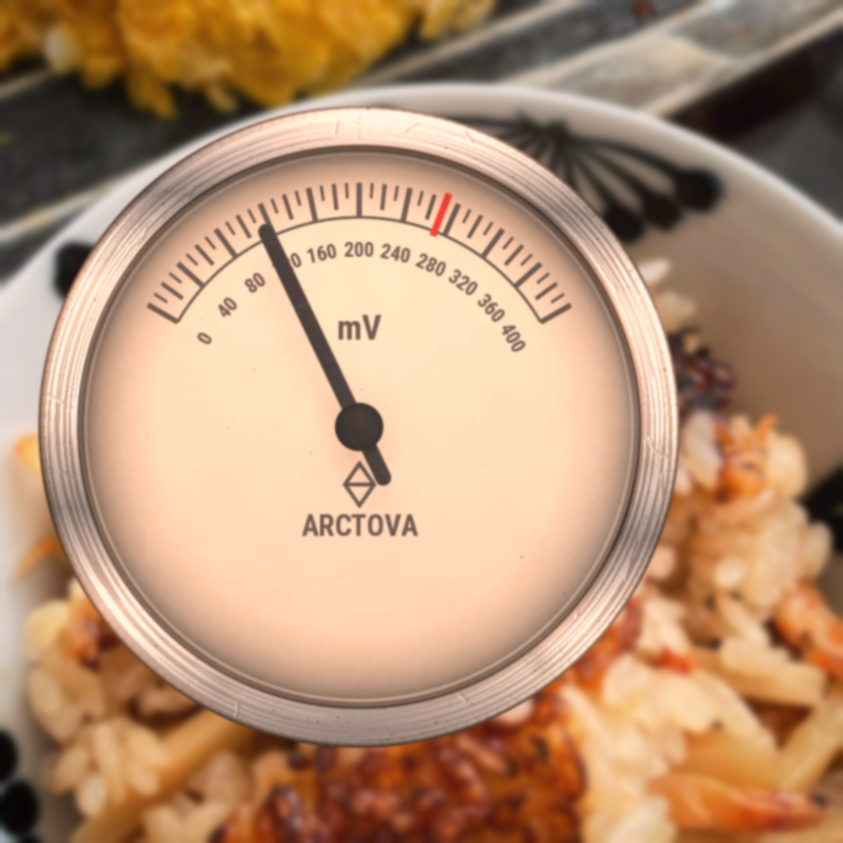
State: 115 mV
